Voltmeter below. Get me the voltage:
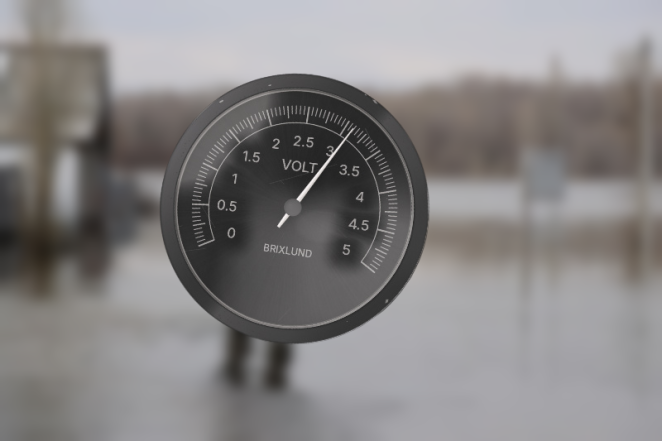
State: 3.1 V
